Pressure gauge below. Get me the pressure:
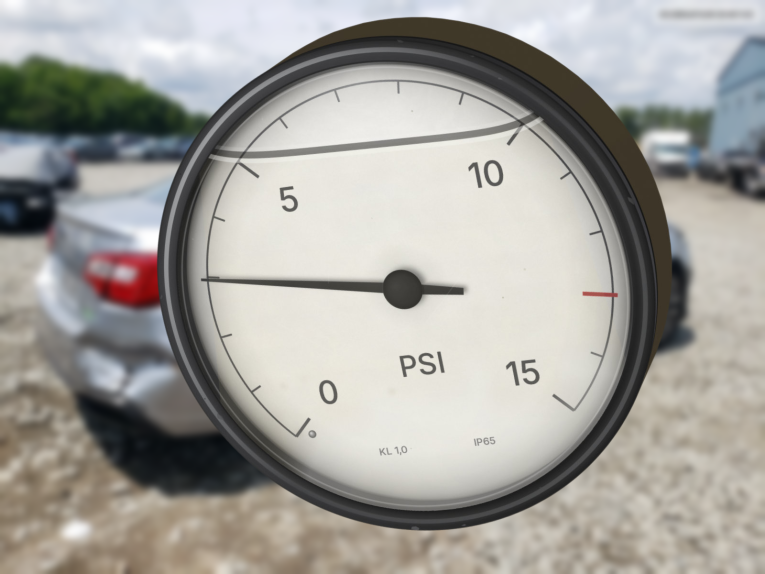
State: 3 psi
